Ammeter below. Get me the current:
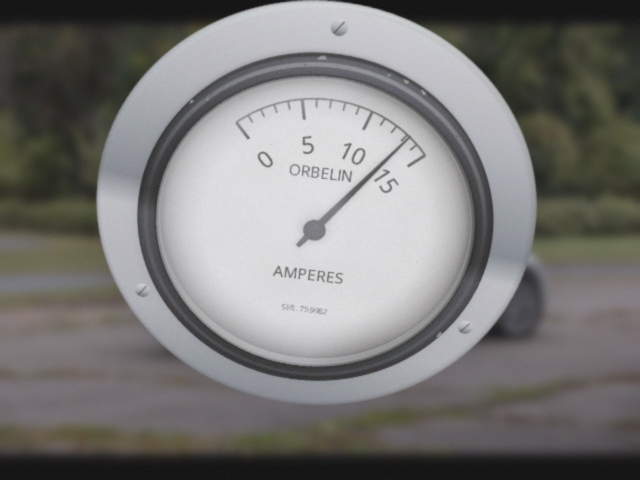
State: 13 A
